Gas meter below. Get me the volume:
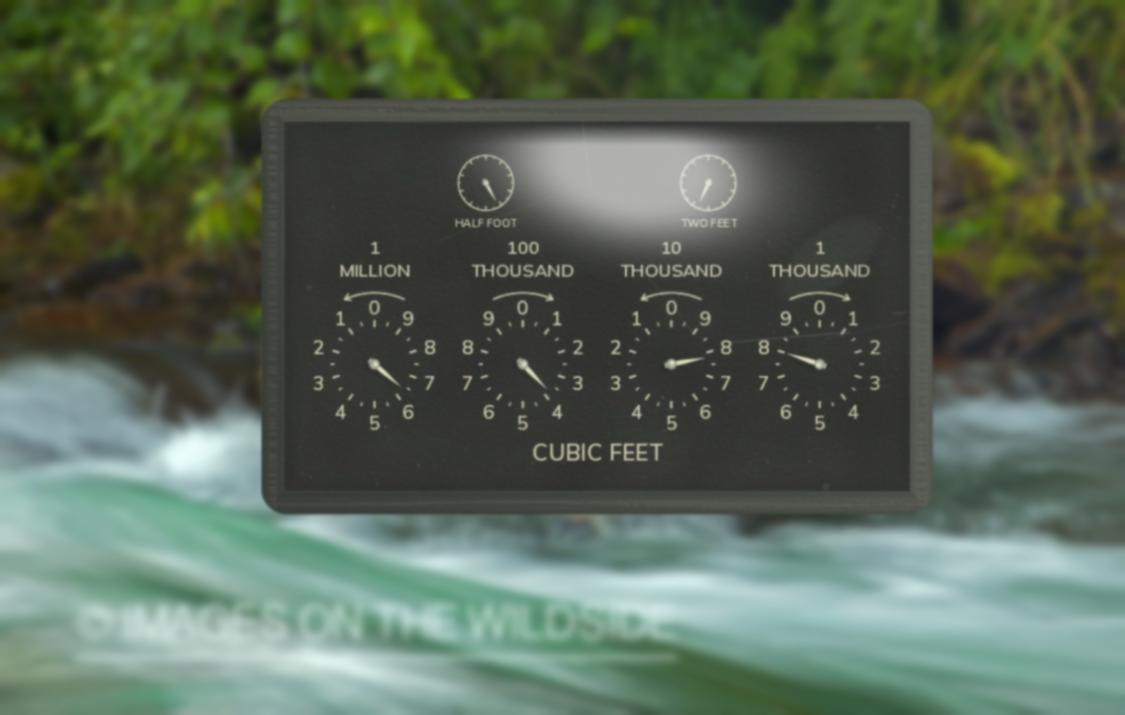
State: 637800 ft³
